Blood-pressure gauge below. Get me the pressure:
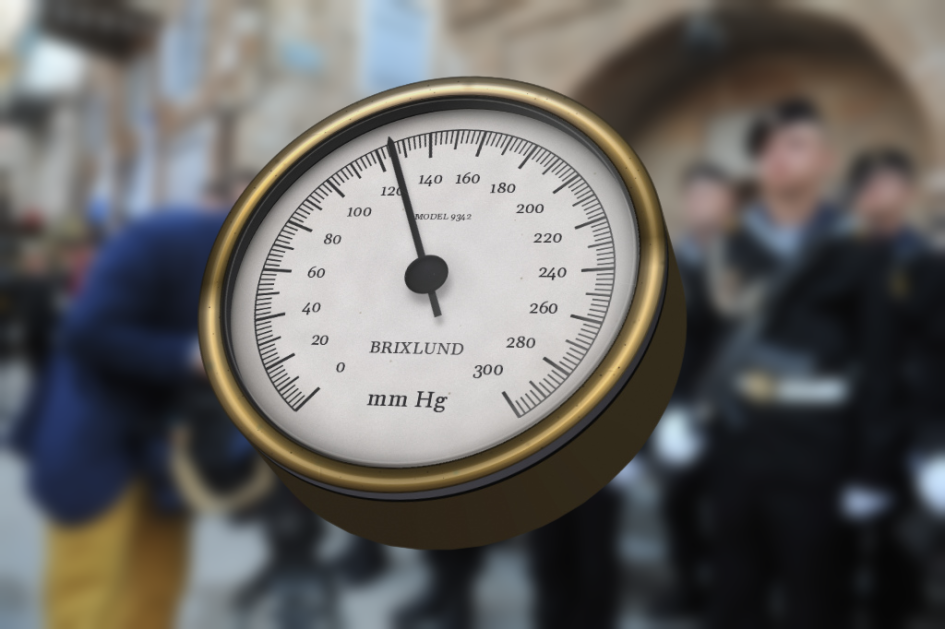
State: 126 mmHg
